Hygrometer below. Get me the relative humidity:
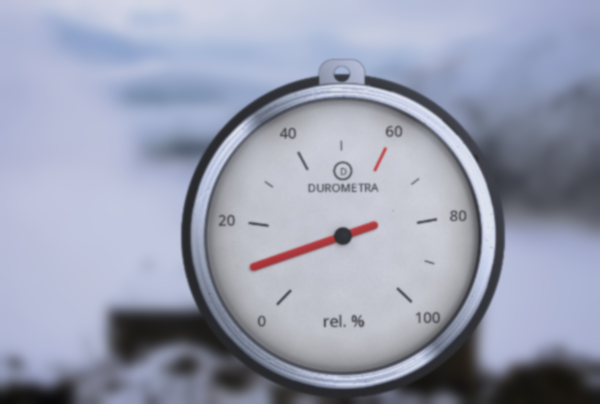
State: 10 %
